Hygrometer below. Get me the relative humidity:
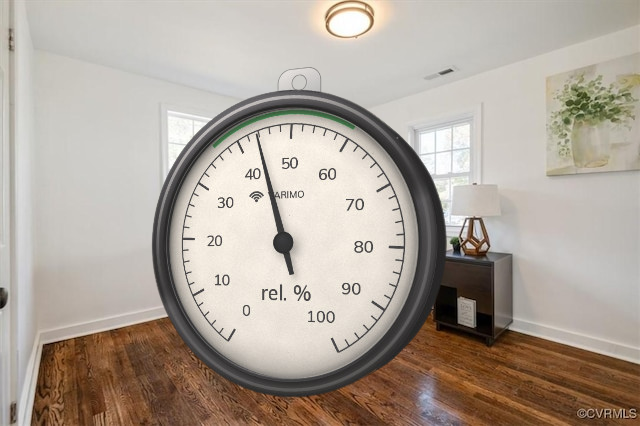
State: 44 %
